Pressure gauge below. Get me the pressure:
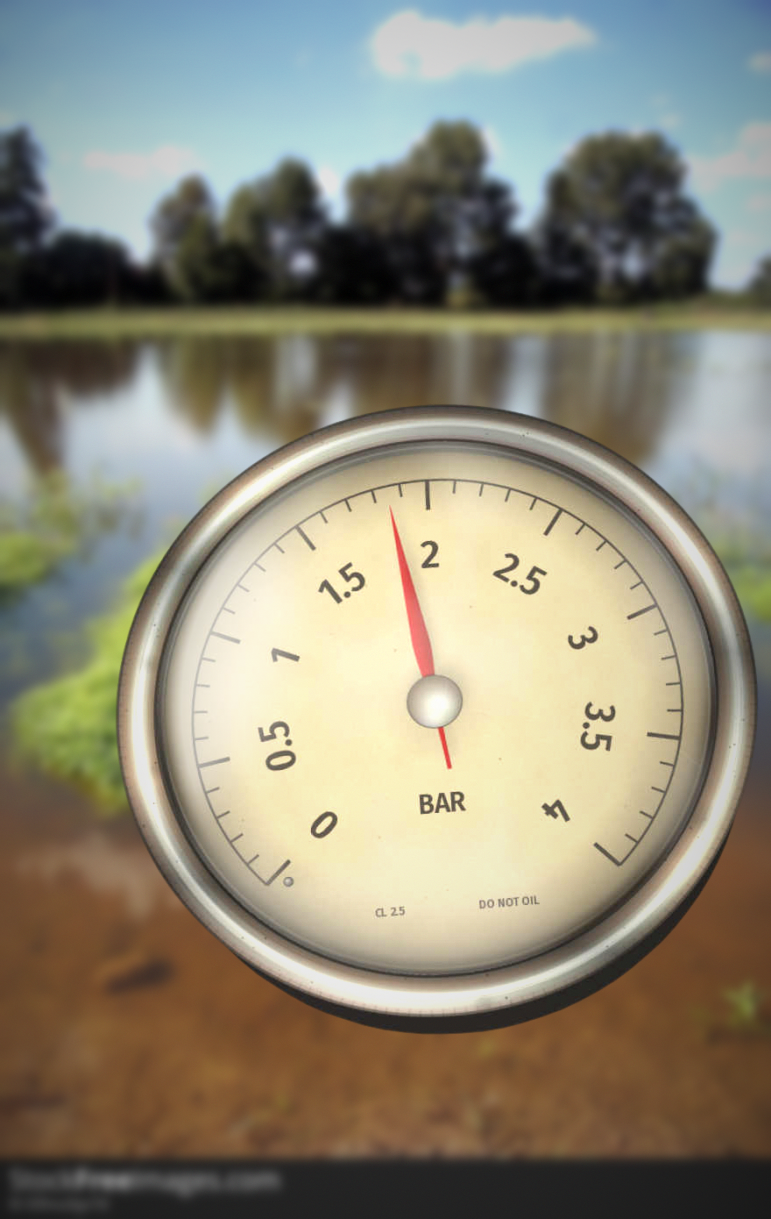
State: 1.85 bar
